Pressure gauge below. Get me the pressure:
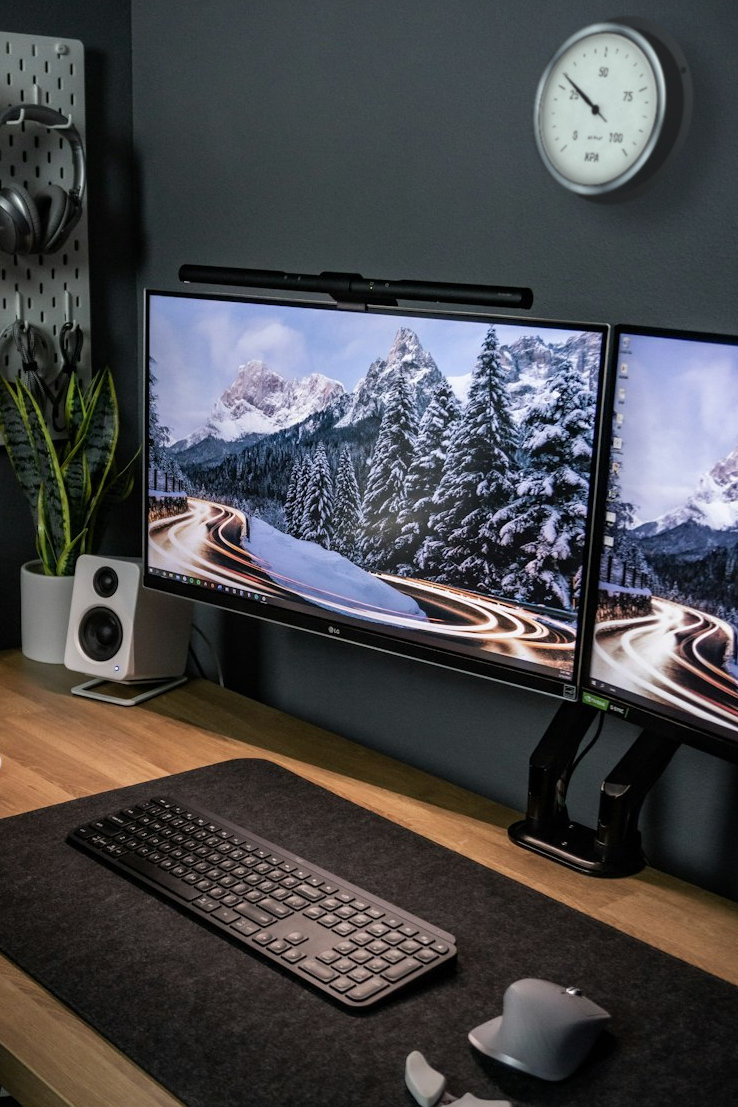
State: 30 kPa
